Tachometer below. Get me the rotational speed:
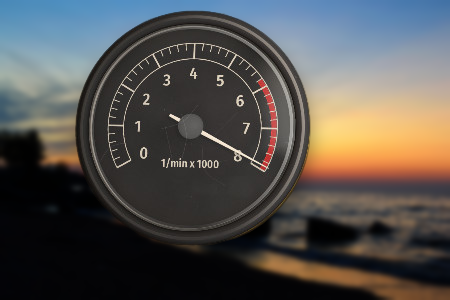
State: 7900 rpm
